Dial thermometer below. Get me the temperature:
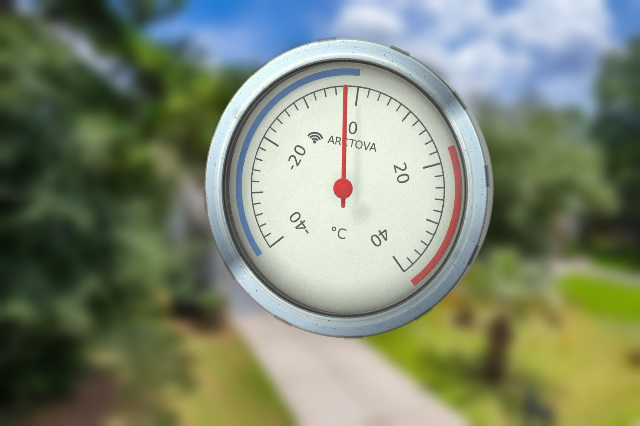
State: -2 °C
